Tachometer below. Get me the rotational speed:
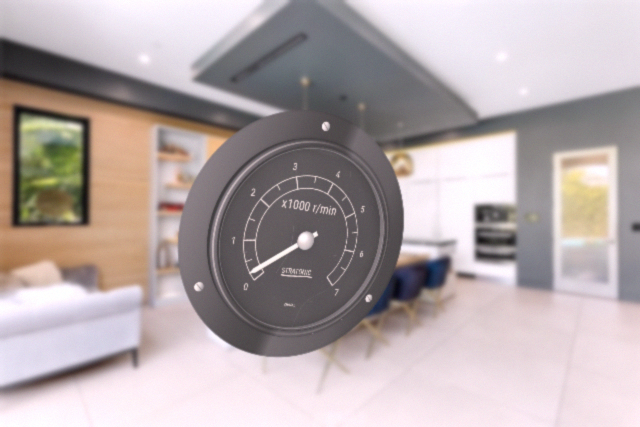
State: 250 rpm
